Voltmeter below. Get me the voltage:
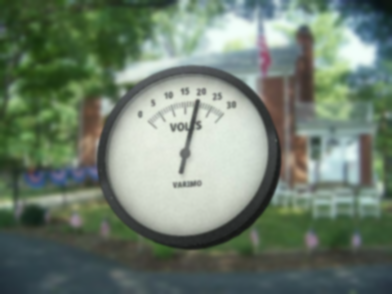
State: 20 V
